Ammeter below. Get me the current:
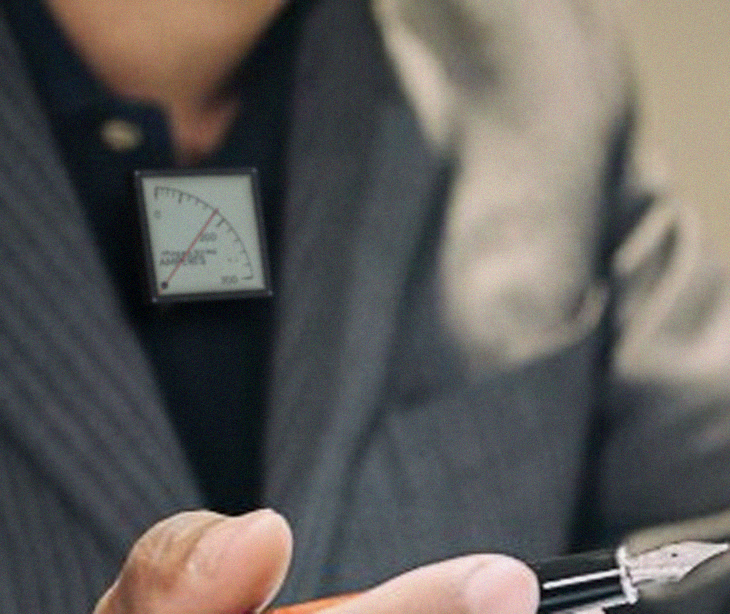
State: 180 A
